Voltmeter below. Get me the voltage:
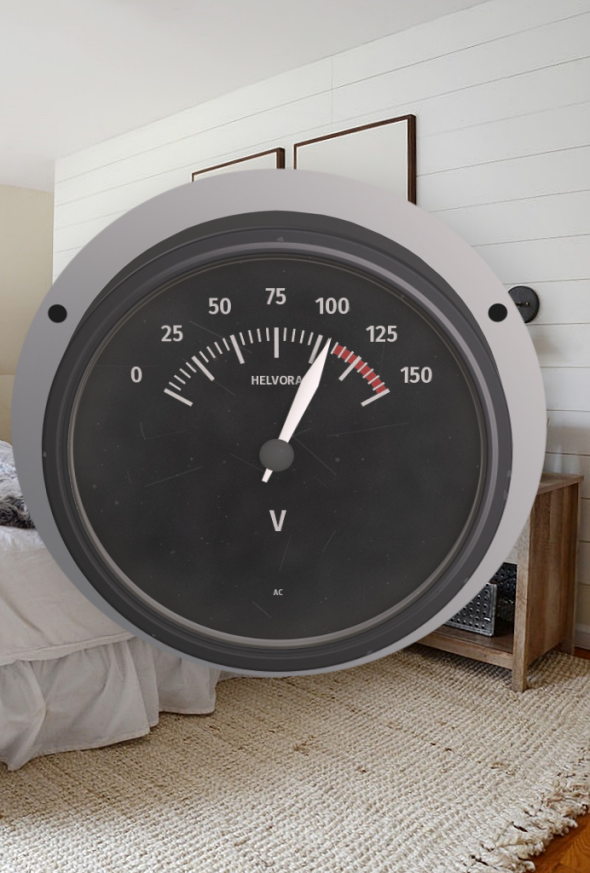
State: 105 V
